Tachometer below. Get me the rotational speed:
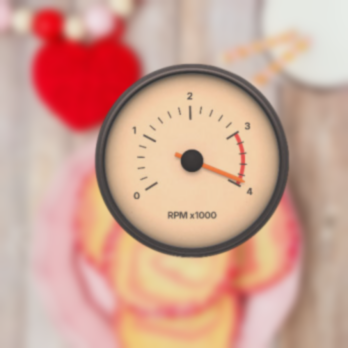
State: 3900 rpm
